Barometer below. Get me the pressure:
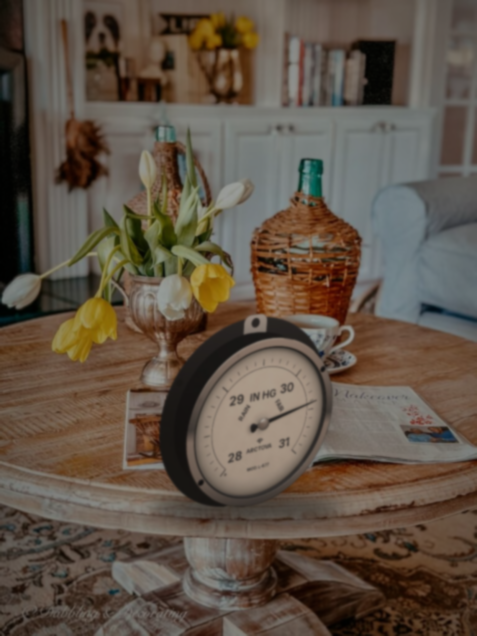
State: 30.4 inHg
